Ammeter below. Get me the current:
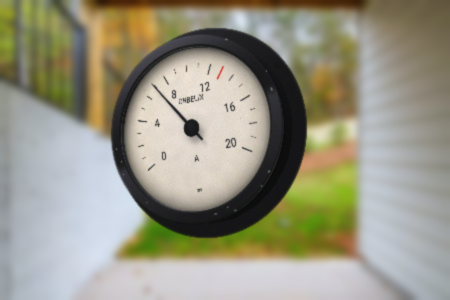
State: 7 A
